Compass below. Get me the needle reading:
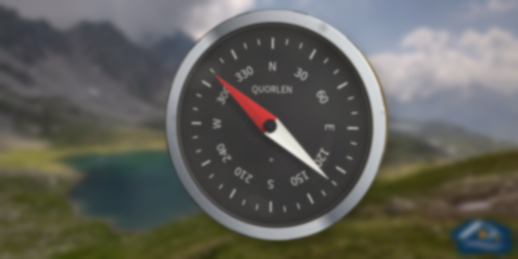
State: 310 °
